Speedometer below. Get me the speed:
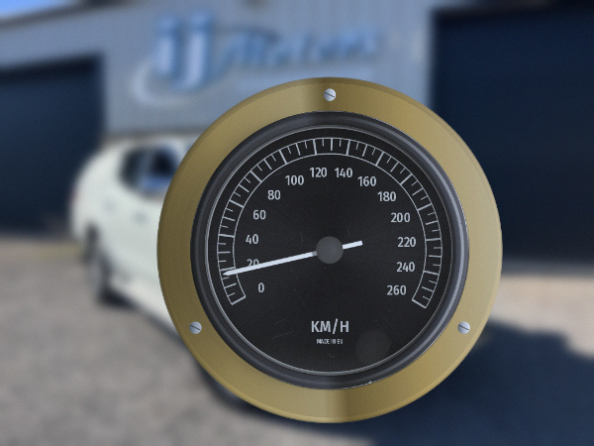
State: 17.5 km/h
